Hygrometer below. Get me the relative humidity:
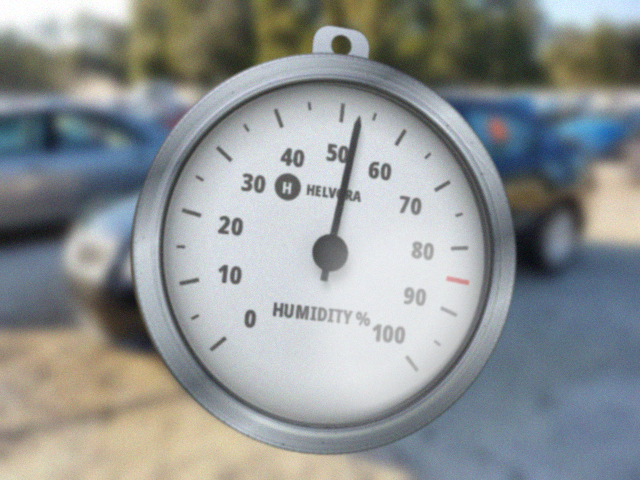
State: 52.5 %
